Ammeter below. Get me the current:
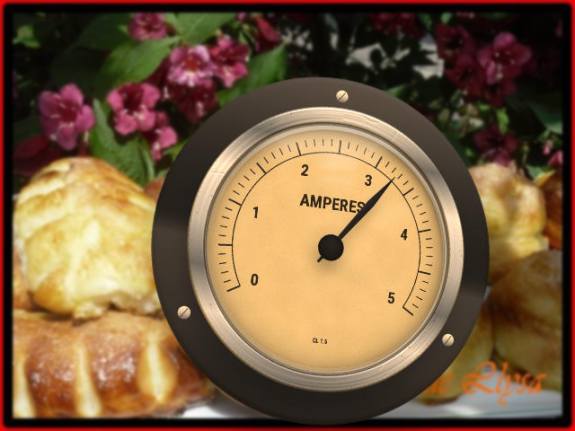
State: 3.25 A
